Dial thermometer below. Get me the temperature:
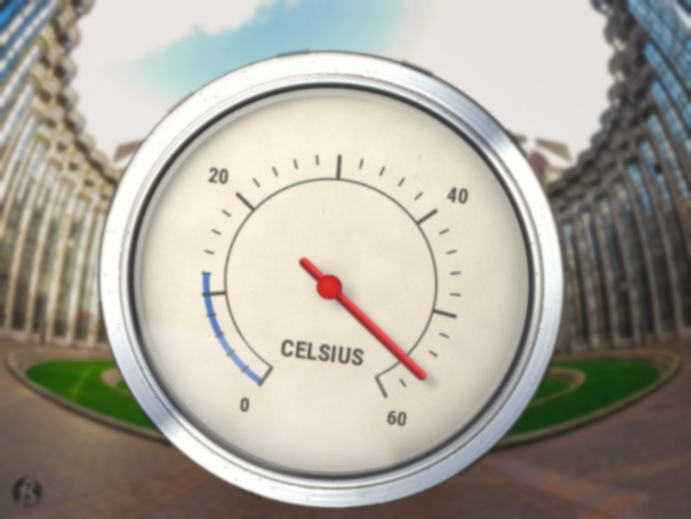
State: 56 °C
